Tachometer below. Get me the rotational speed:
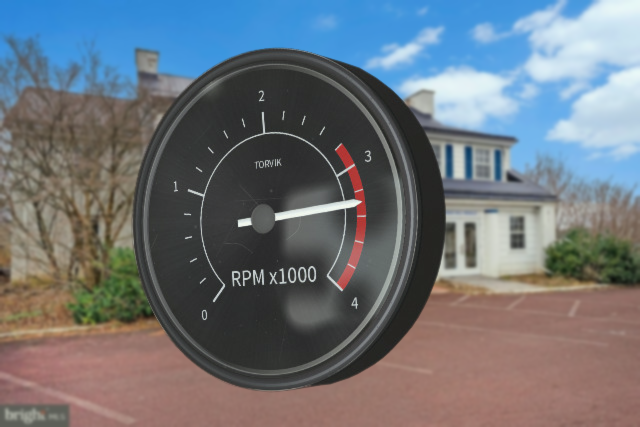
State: 3300 rpm
